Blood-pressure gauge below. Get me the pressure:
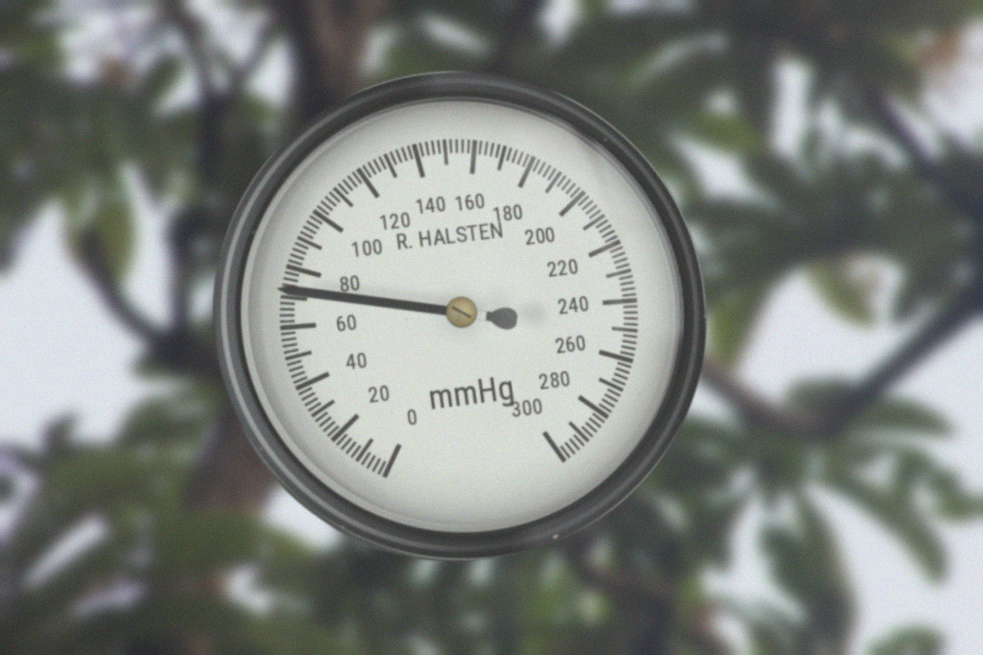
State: 72 mmHg
